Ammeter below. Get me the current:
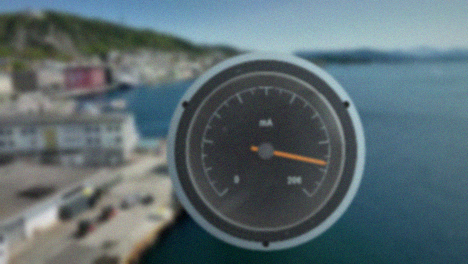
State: 175 mA
